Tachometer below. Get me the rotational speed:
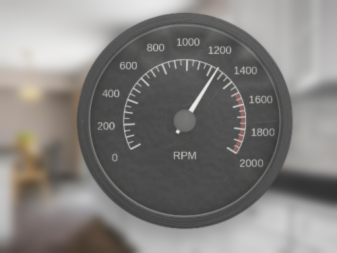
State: 1250 rpm
